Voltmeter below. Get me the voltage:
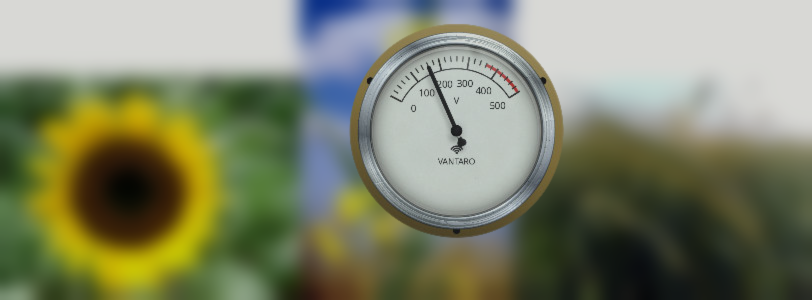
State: 160 V
